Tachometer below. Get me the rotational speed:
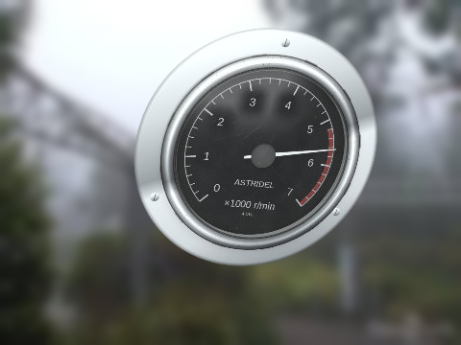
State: 5600 rpm
